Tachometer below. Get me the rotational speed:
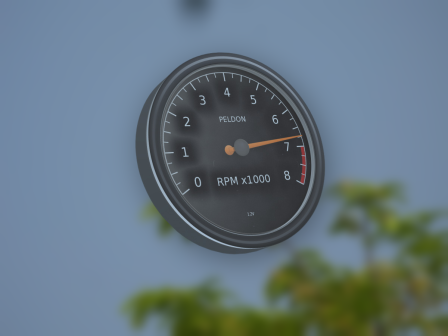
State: 6750 rpm
